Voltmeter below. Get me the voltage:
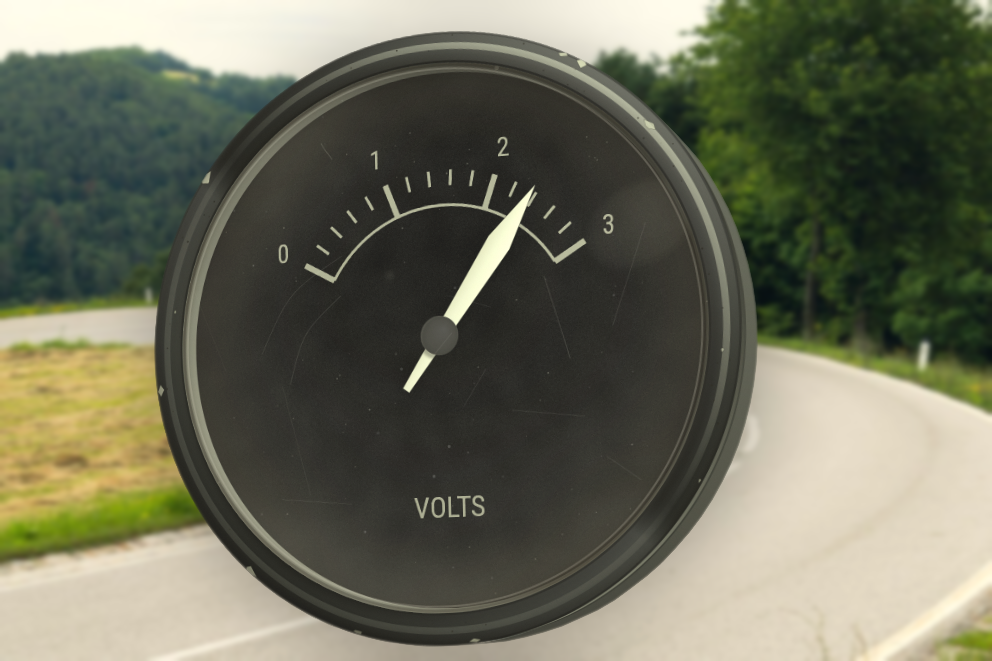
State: 2.4 V
